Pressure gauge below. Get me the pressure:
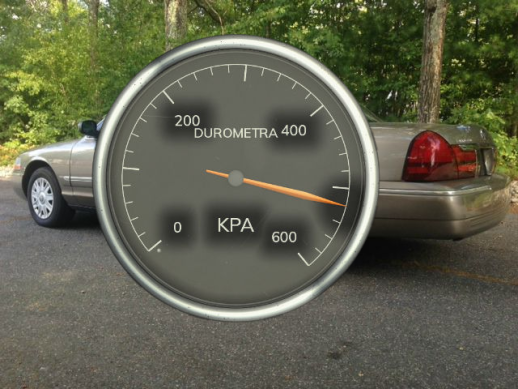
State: 520 kPa
